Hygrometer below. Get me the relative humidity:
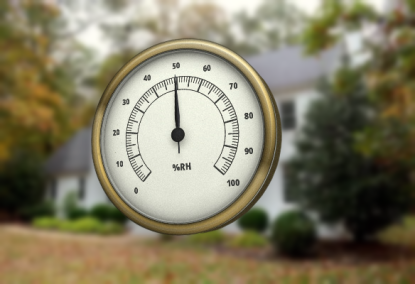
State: 50 %
